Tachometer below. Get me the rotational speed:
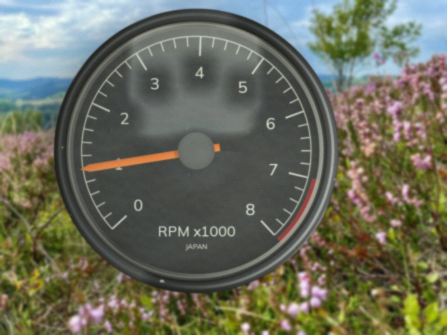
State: 1000 rpm
